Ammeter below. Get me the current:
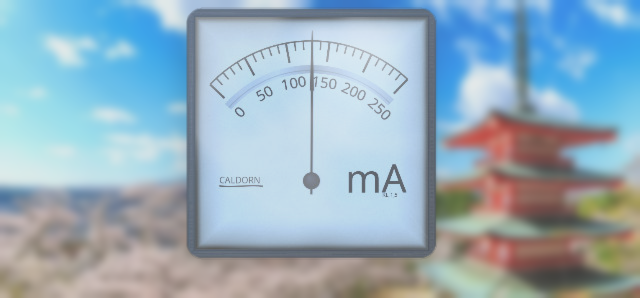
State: 130 mA
